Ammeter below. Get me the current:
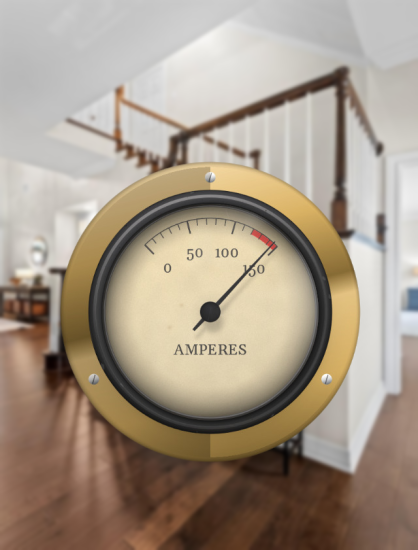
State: 145 A
